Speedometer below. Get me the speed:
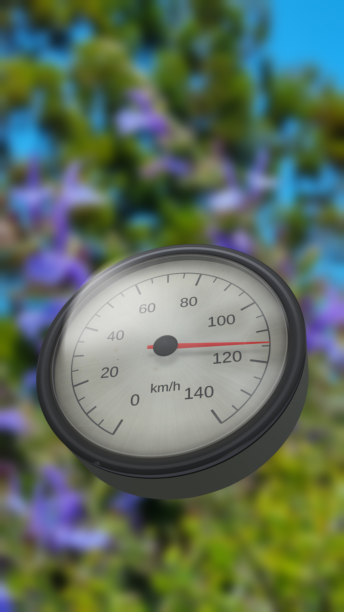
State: 115 km/h
